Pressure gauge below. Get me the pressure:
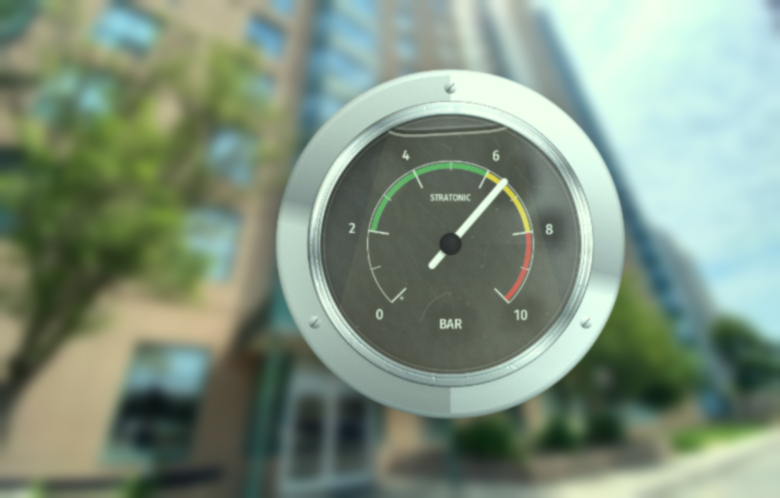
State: 6.5 bar
